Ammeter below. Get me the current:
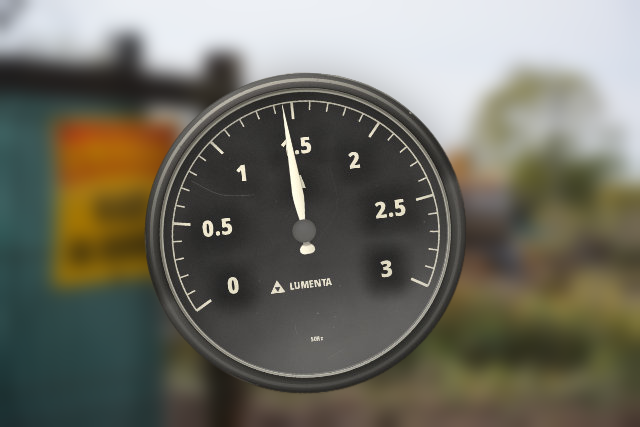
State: 1.45 A
